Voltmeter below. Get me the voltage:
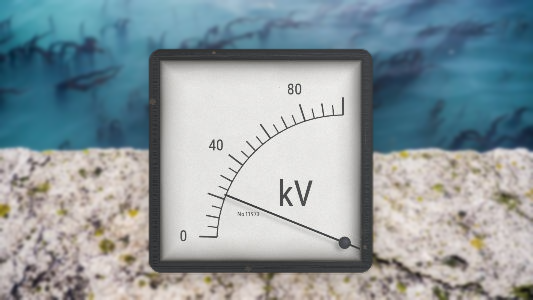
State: 22.5 kV
